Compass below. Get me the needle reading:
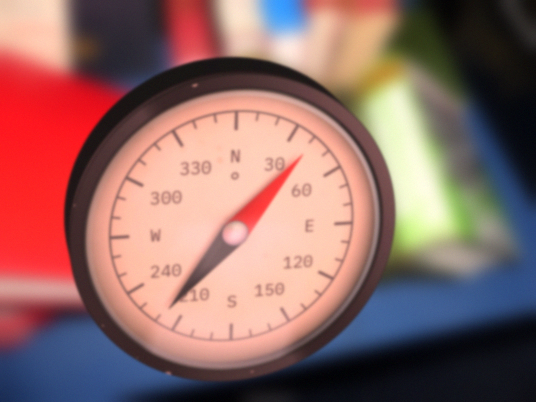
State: 40 °
